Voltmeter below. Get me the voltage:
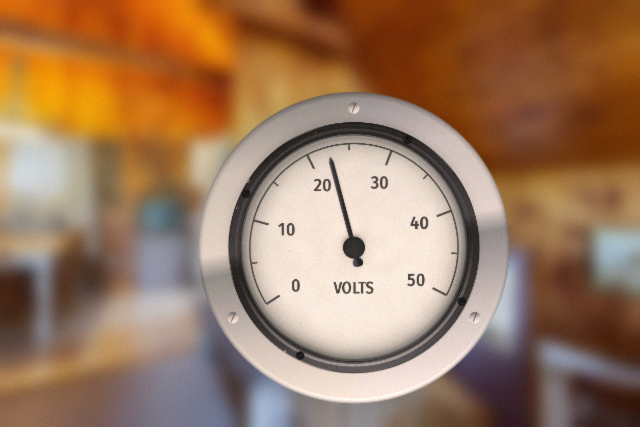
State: 22.5 V
